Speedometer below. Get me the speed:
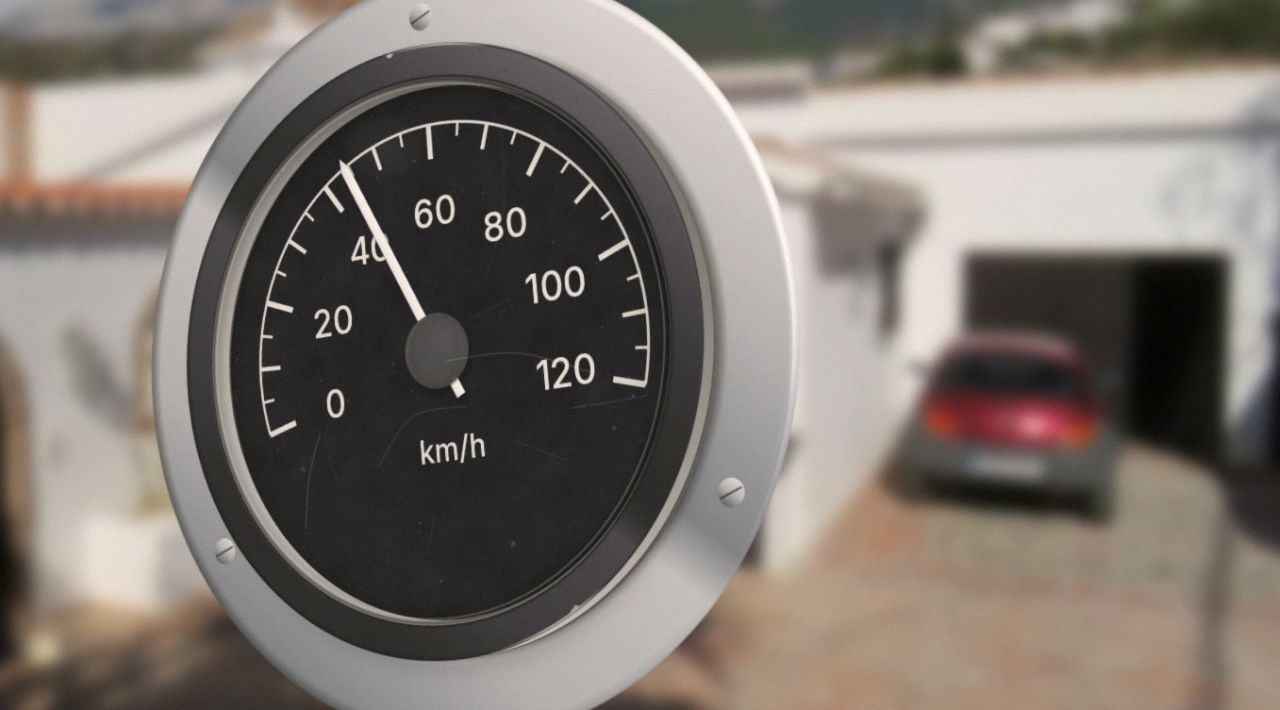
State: 45 km/h
